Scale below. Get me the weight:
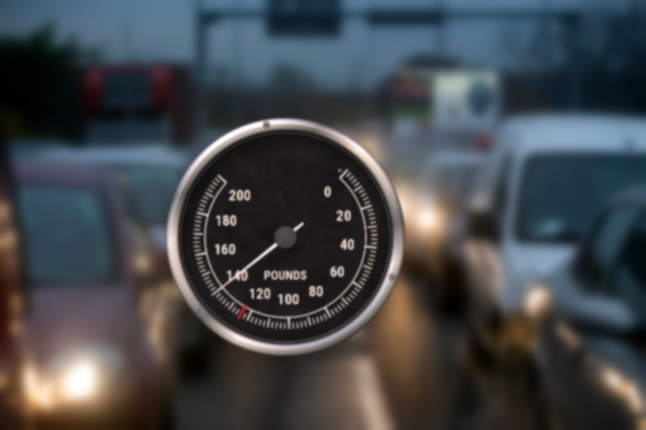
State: 140 lb
